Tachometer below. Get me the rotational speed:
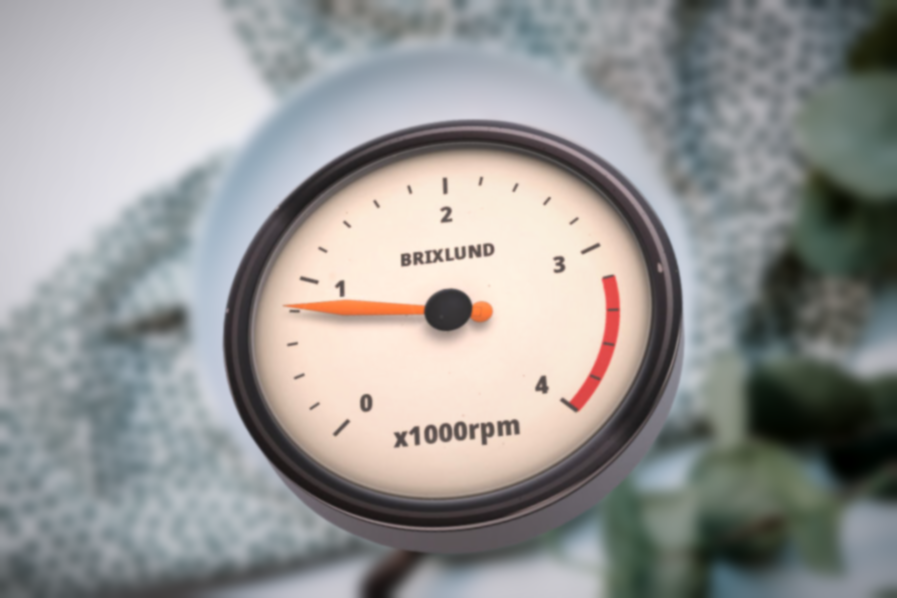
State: 800 rpm
